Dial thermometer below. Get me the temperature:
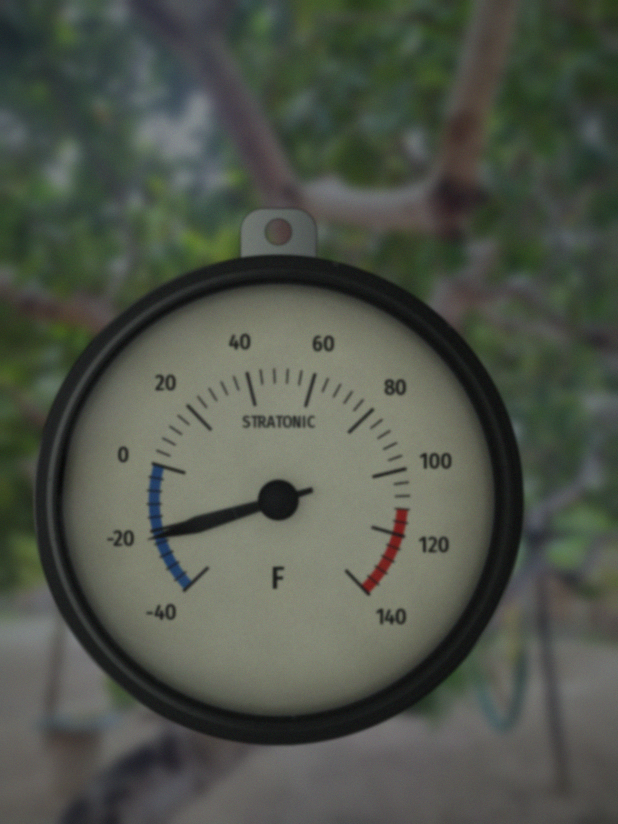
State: -22 °F
